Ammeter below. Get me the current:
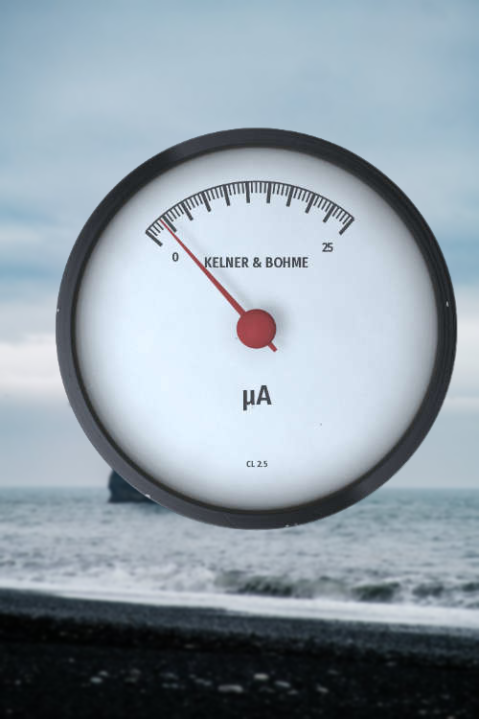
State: 2 µA
